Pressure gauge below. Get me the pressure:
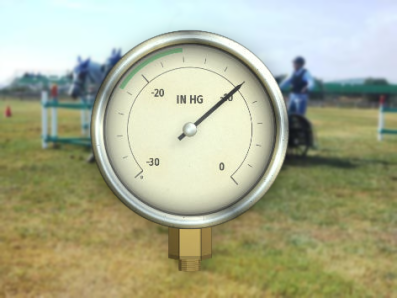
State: -10 inHg
